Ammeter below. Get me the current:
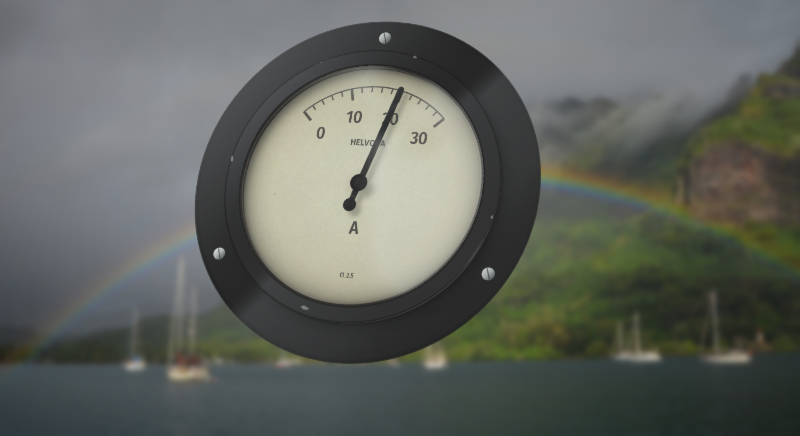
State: 20 A
